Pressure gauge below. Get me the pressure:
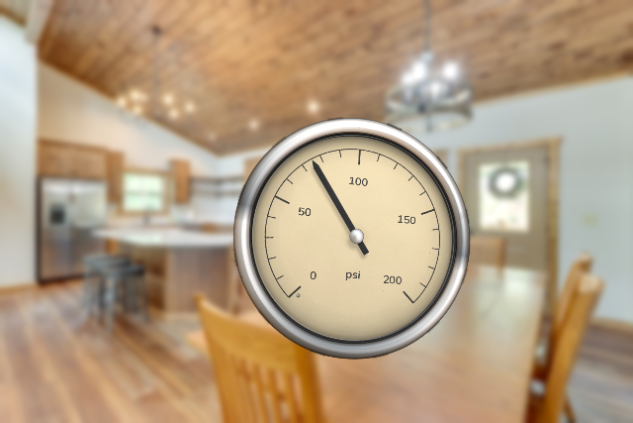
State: 75 psi
